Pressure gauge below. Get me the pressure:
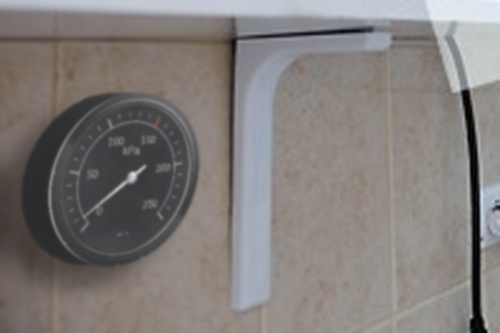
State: 10 kPa
